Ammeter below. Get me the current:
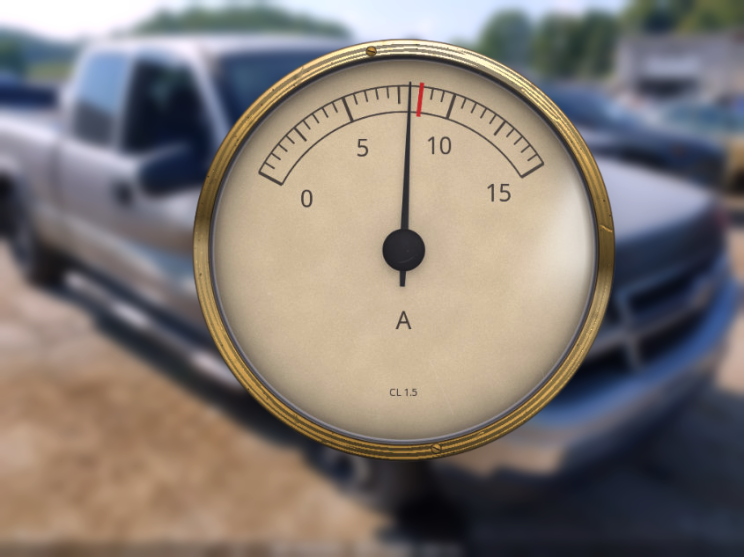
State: 8 A
